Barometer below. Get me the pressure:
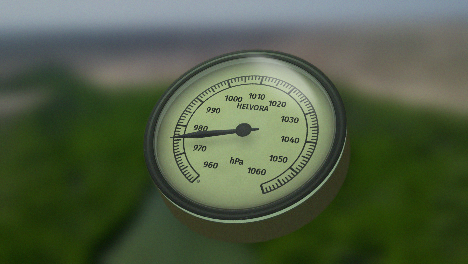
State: 975 hPa
